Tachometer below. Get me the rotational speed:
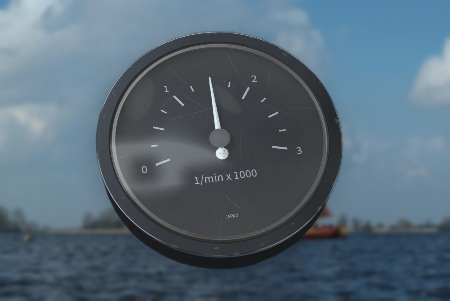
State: 1500 rpm
